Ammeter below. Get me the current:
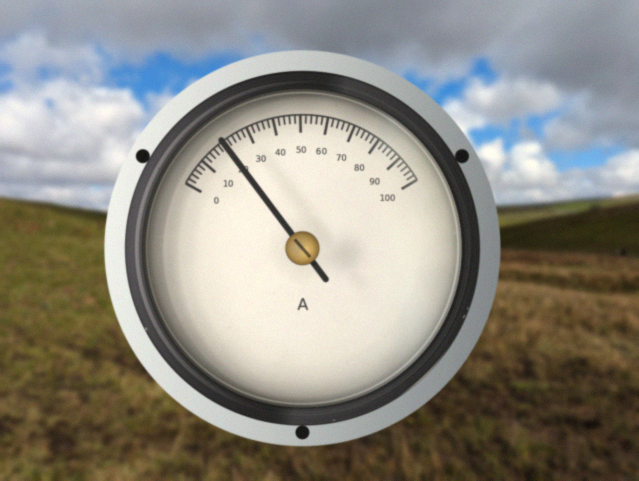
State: 20 A
